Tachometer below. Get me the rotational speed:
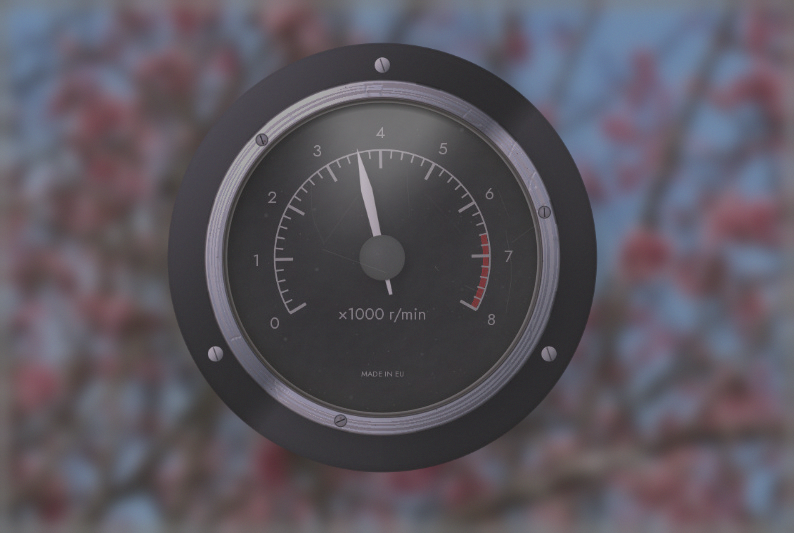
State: 3600 rpm
